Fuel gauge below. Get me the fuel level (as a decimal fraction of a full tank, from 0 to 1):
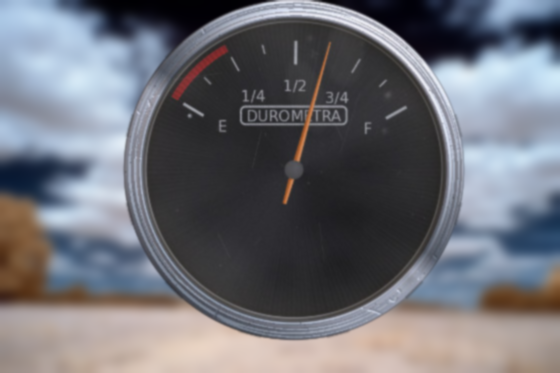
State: 0.625
